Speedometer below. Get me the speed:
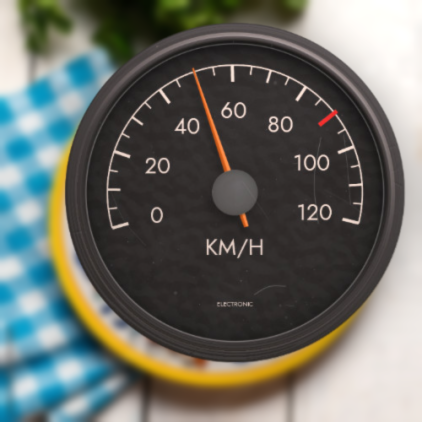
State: 50 km/h
